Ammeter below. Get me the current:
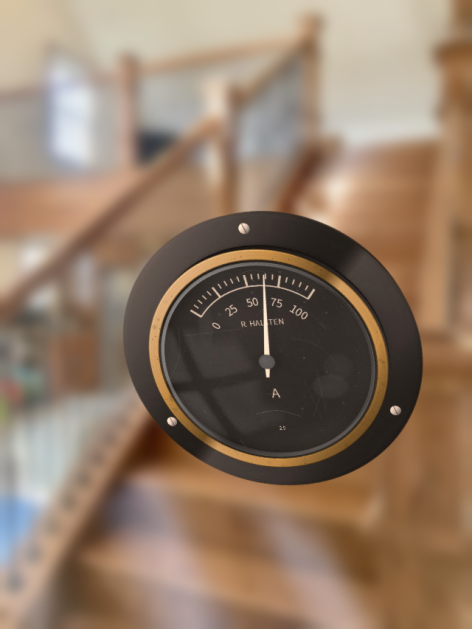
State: 65 A
